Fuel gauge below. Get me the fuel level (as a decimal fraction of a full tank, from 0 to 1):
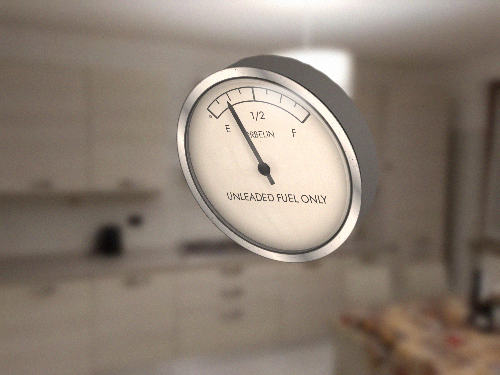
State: 0.25
